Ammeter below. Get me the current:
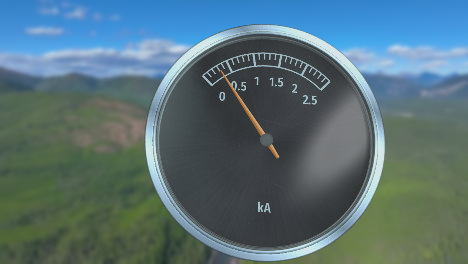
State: 0.3 kA
